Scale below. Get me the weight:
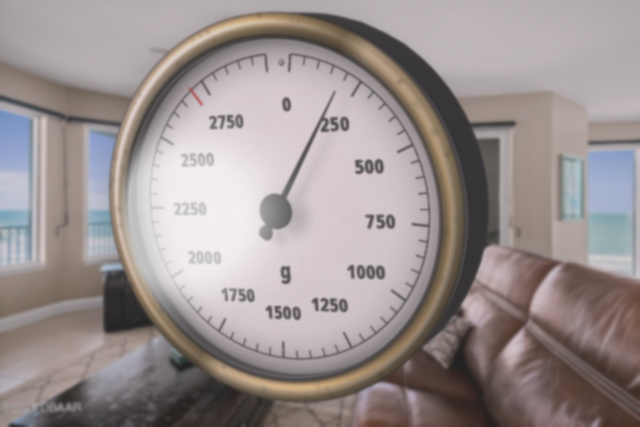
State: 200 g
